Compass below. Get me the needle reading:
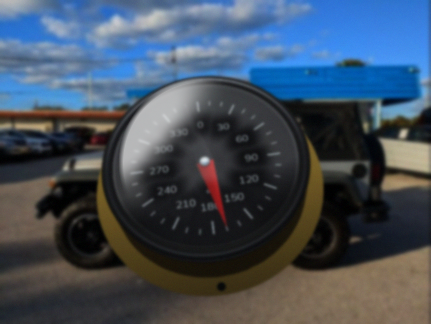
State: 170 °
